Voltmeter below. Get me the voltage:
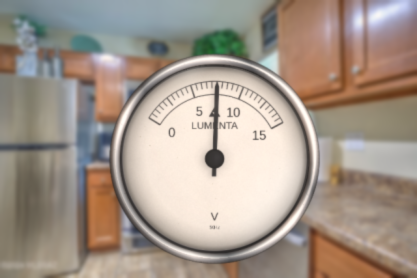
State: 7.5 V
